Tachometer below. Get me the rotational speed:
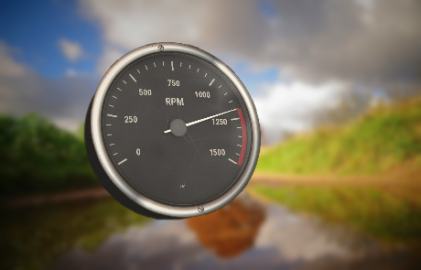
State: 1200 rpm
